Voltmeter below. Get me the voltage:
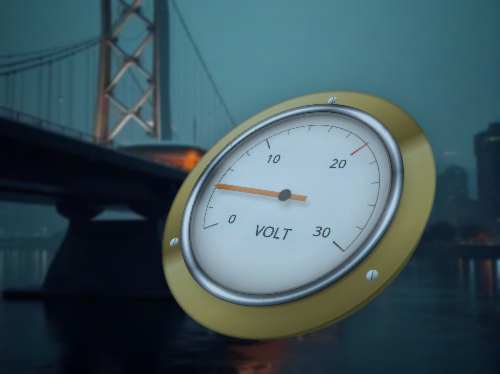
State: 4 V
